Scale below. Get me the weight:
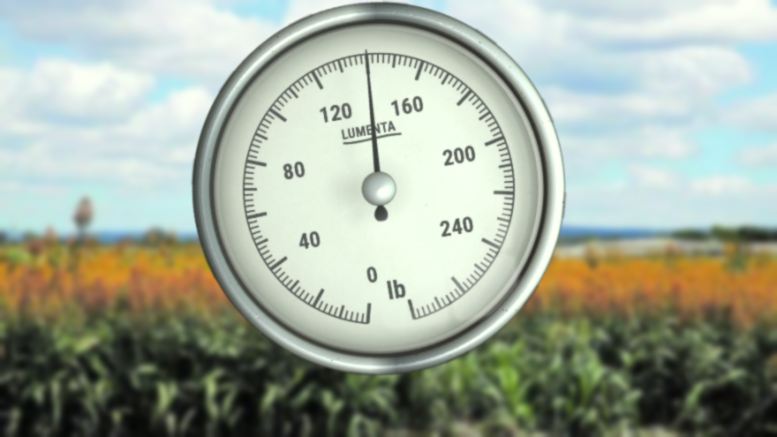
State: 140 lb
